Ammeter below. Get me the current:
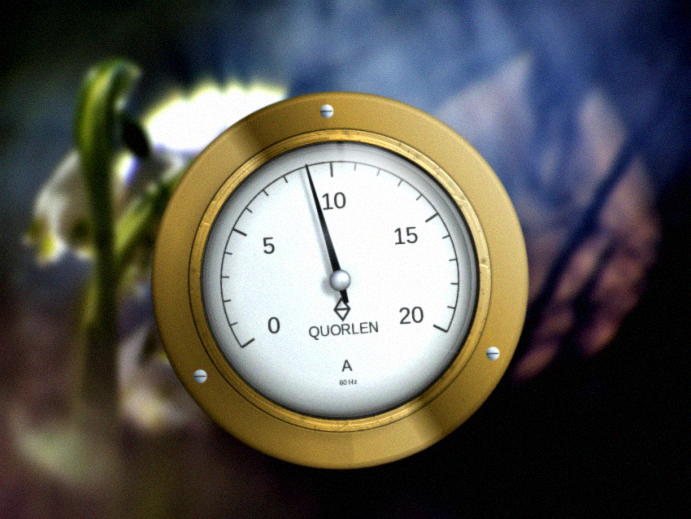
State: 9 A
